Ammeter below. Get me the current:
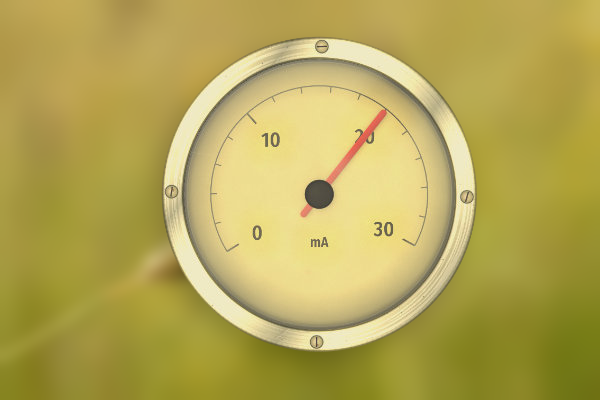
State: 20 mA
